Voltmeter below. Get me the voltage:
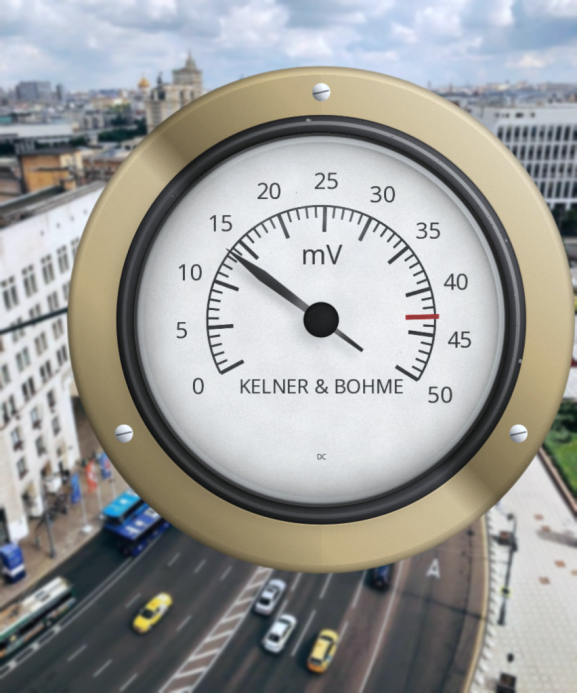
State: 13.5 mV
